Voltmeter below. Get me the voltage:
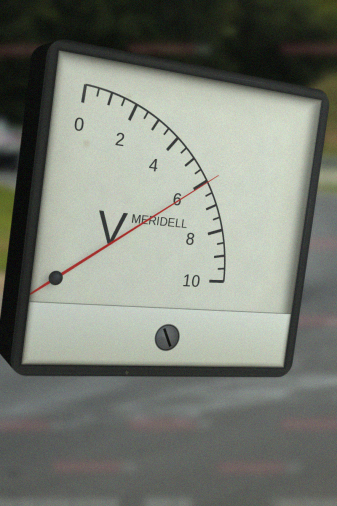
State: 6 V
